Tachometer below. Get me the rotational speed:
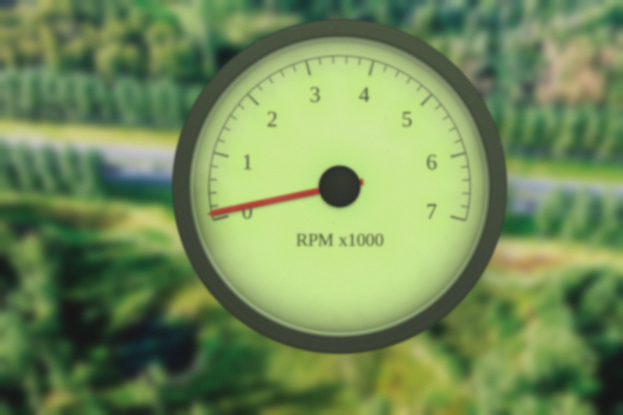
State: 100 rpm
